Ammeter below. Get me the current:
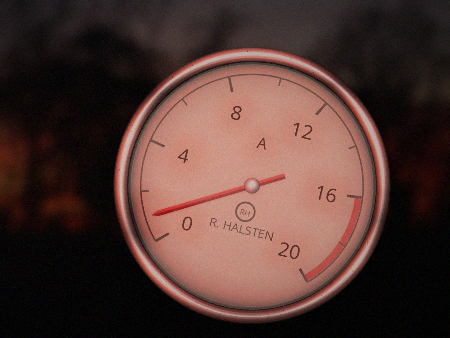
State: 1 A
